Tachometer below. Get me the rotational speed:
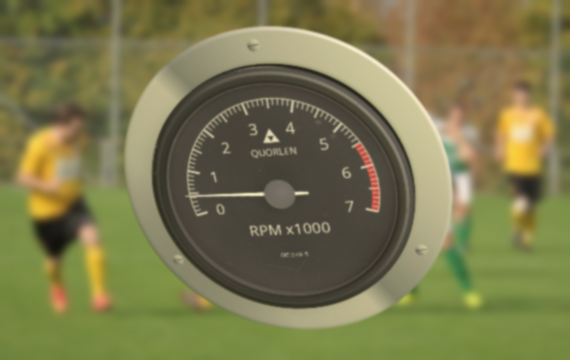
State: 500 rpm
